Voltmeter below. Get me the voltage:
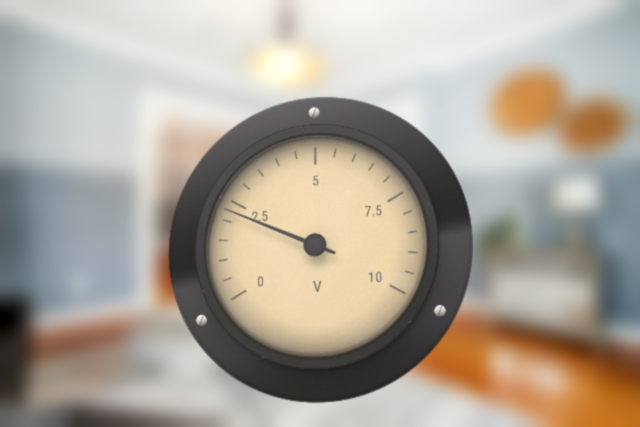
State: 2.25 V
